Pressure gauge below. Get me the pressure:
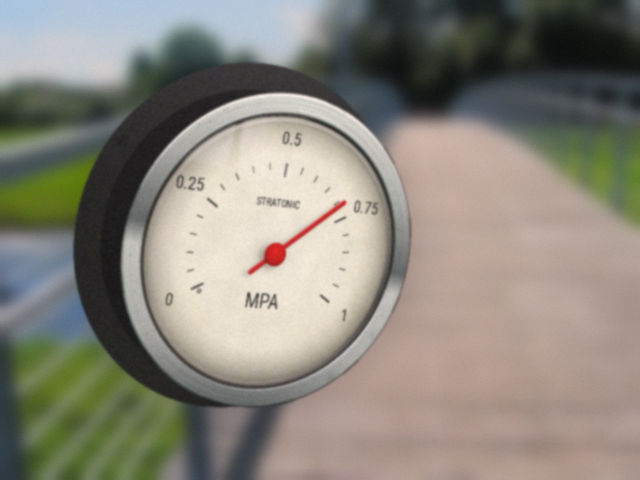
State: 0.7 MPa
